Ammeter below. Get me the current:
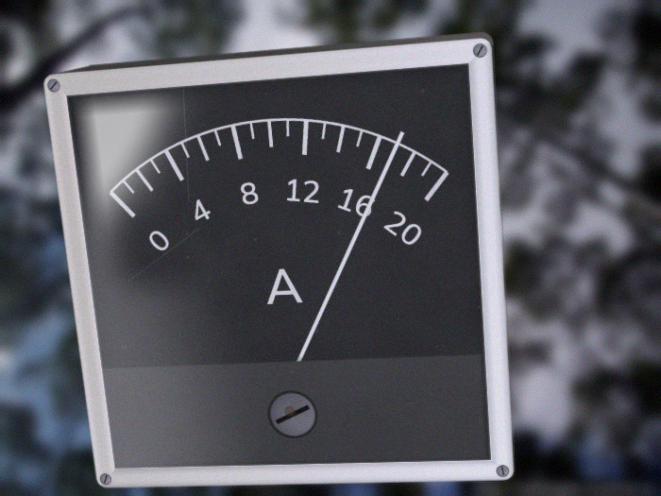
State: 17 A
